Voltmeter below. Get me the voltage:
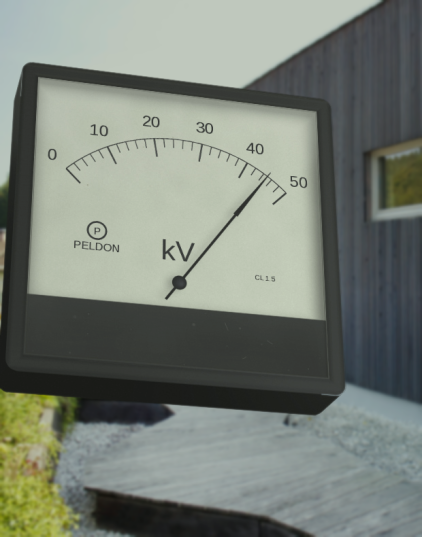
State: 45 kV
